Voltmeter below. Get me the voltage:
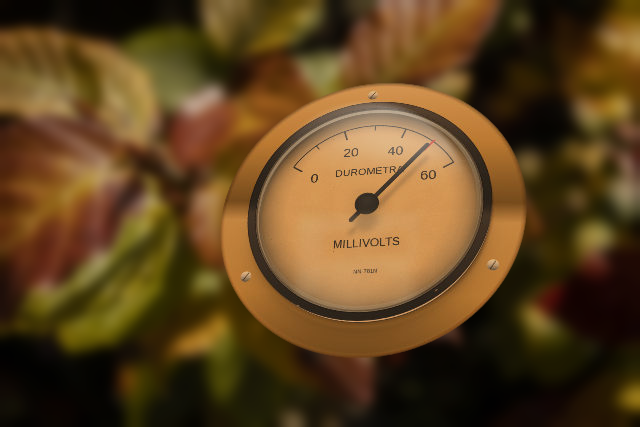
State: 50 mV
